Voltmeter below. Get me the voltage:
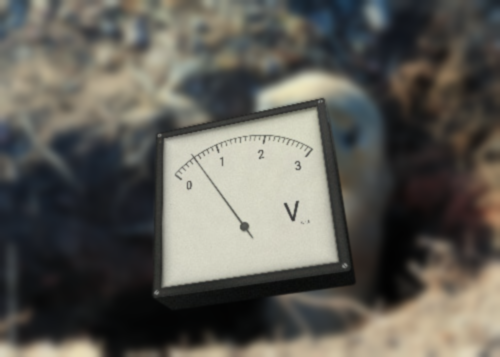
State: 0.5 V
